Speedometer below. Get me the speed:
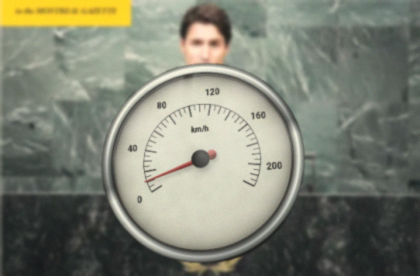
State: 10 km/h
